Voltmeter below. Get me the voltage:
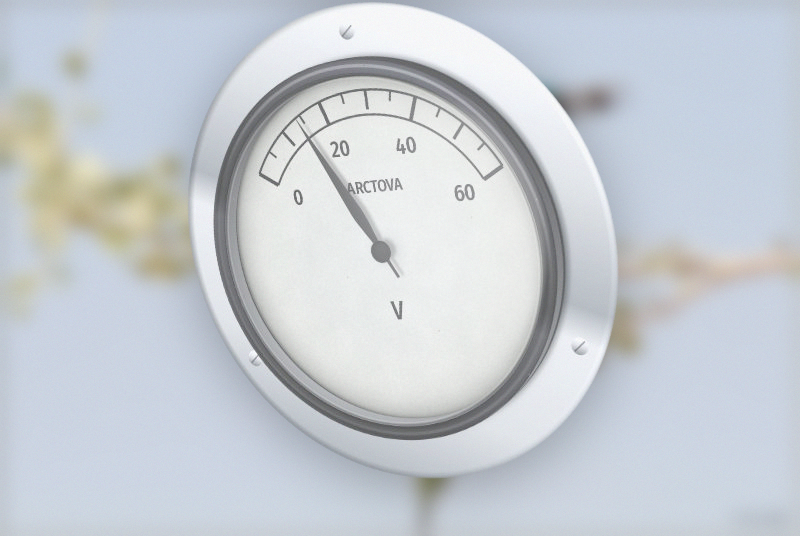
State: 15 V
